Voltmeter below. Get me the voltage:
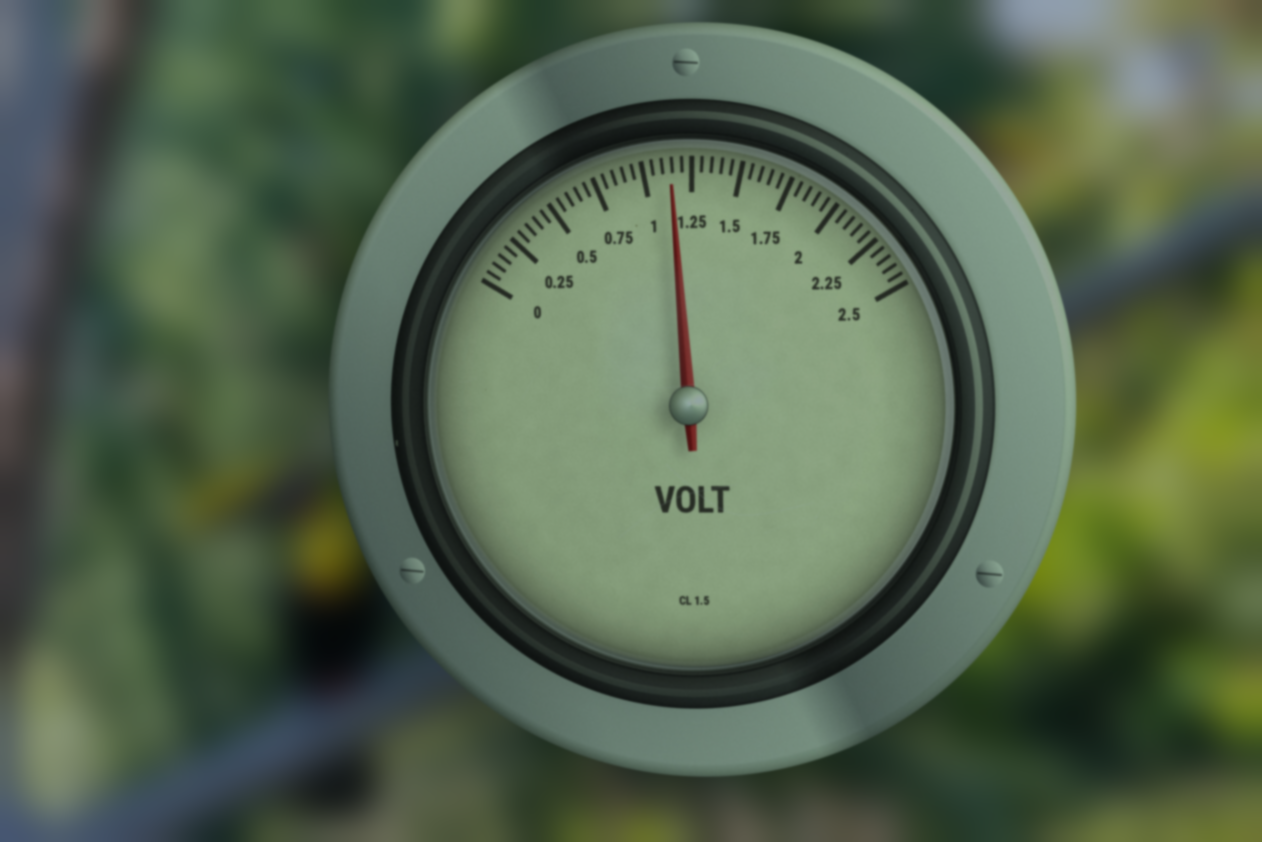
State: 1.15 V
